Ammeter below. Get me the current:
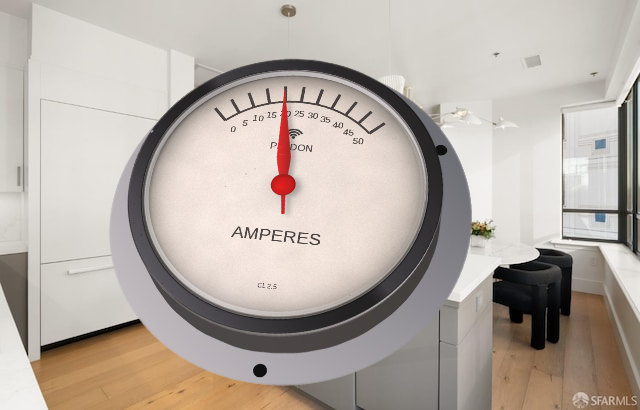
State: 20 A
